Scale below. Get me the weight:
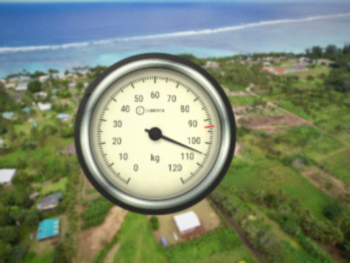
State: 105 kg
